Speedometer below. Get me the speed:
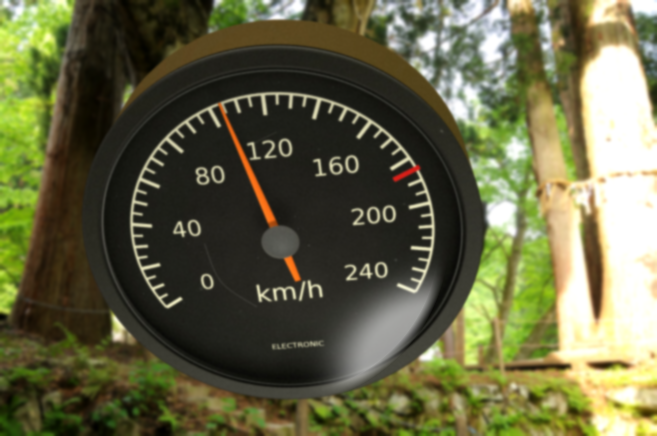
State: 105 km/h
